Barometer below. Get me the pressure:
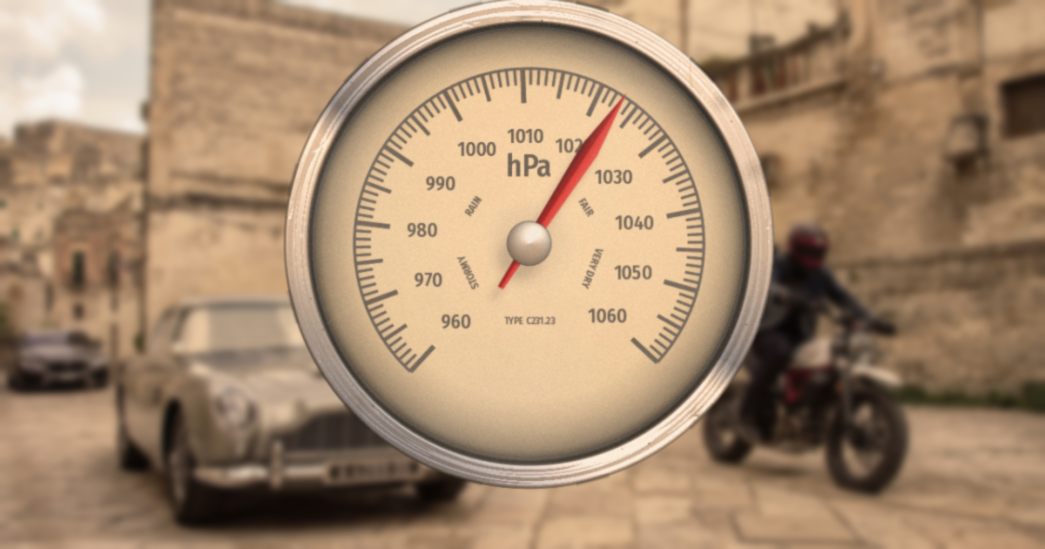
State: 1023 hPa
